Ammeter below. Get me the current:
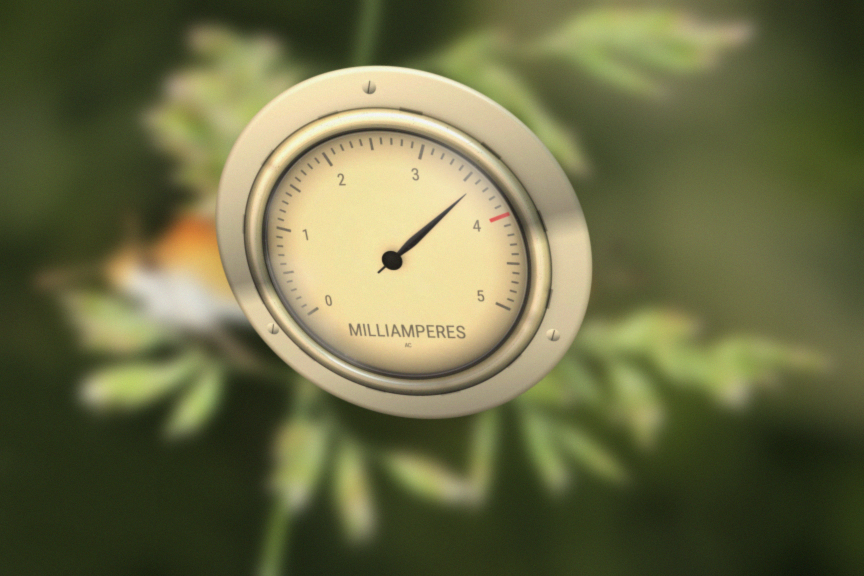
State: 3.6 mA
